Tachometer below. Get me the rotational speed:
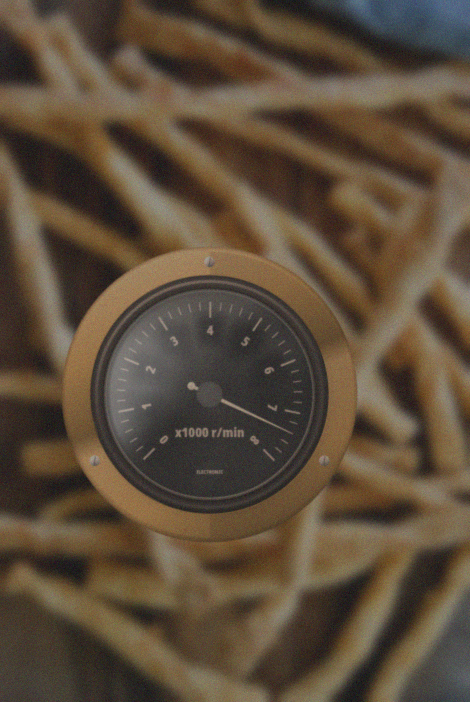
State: 7400 rpm
